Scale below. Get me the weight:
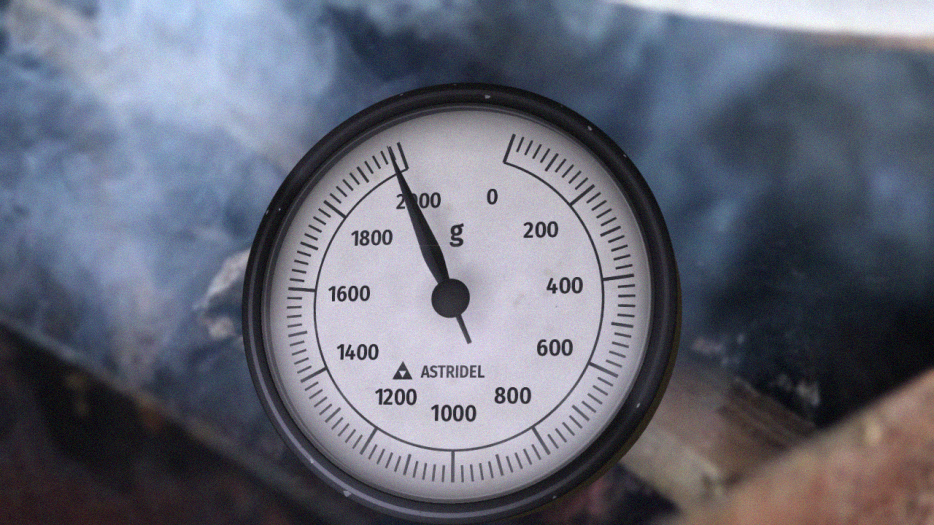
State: 1980 g
